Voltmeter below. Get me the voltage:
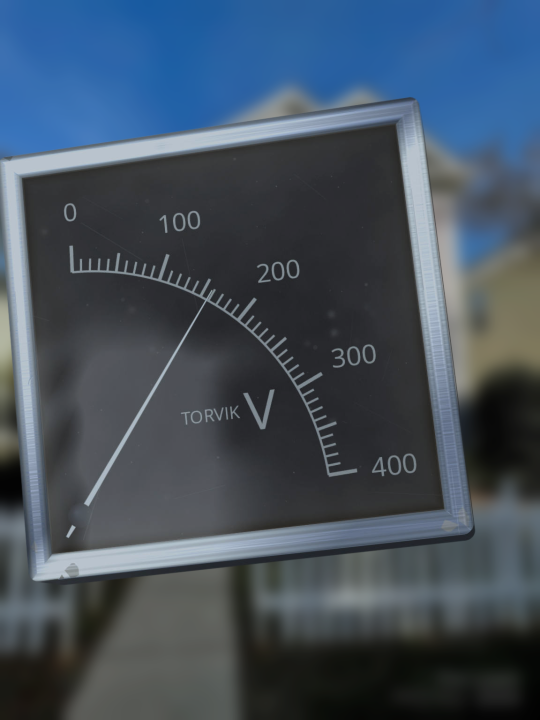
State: 160 V
